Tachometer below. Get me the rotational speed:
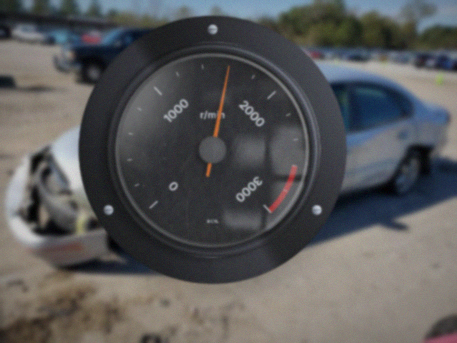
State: 1600 rpm
